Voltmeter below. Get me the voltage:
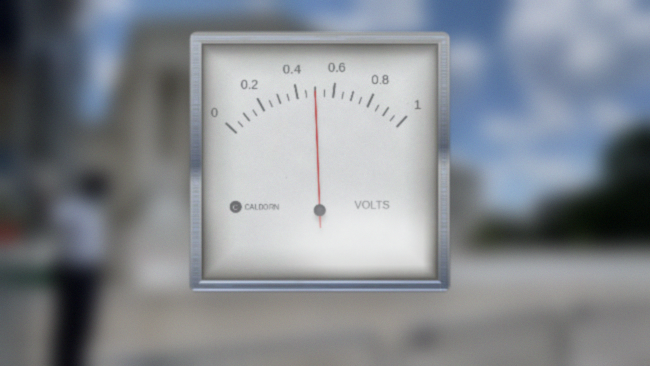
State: 0.5 V
